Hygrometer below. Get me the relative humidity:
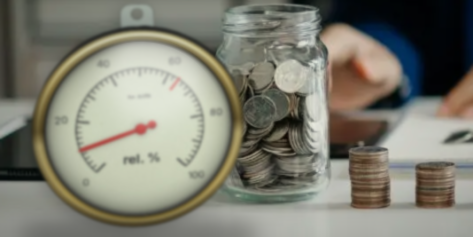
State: 10 %
